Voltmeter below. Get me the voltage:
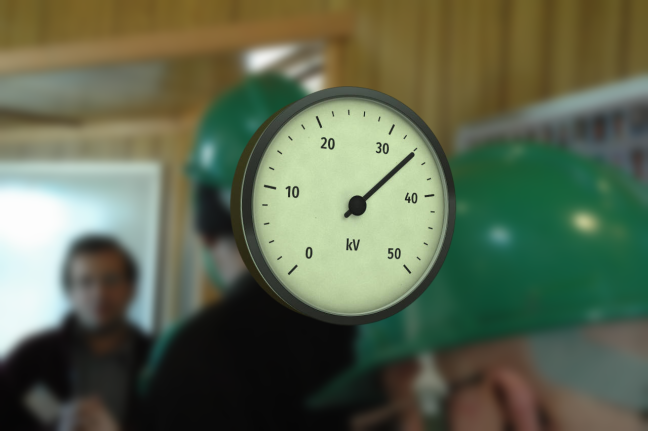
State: 34 kV
